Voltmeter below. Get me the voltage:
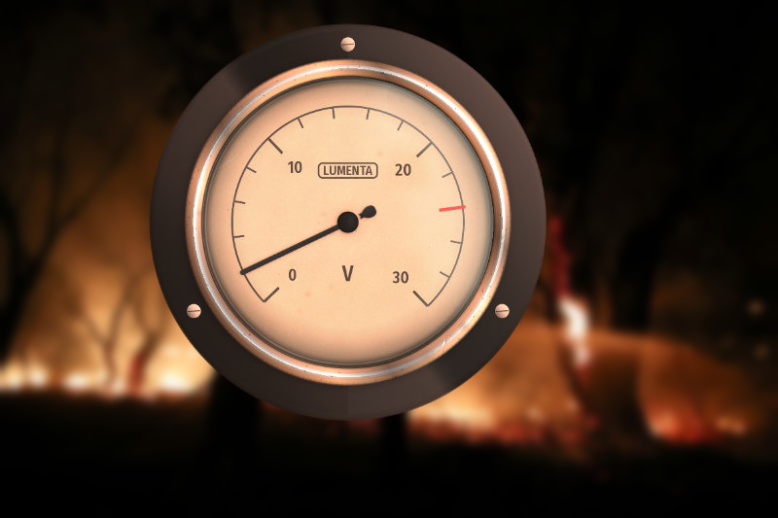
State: 2 V
